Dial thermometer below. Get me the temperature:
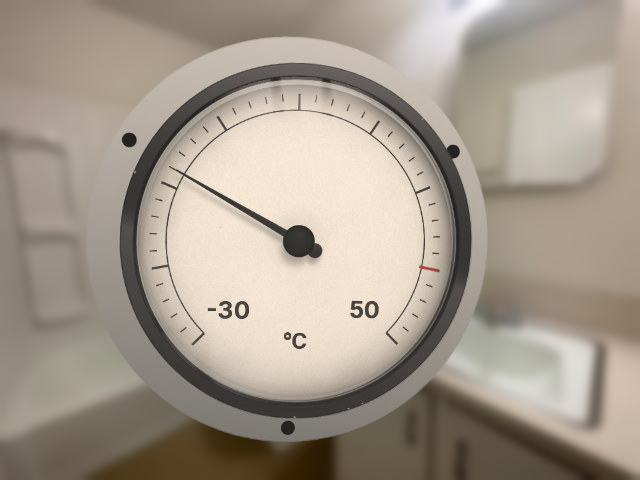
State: -8 °C
